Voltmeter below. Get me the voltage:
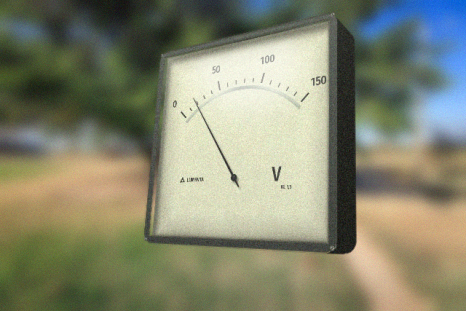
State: 20 V
